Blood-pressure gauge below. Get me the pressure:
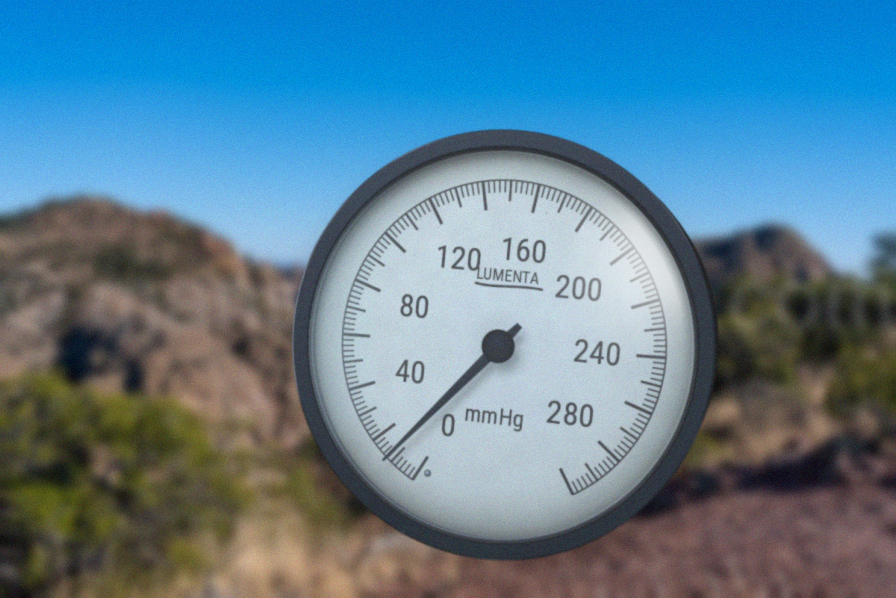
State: 12 mmHg
